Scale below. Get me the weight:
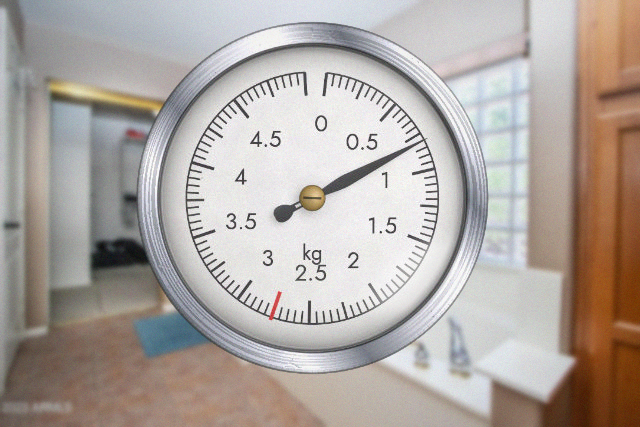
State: 0.8 kg
